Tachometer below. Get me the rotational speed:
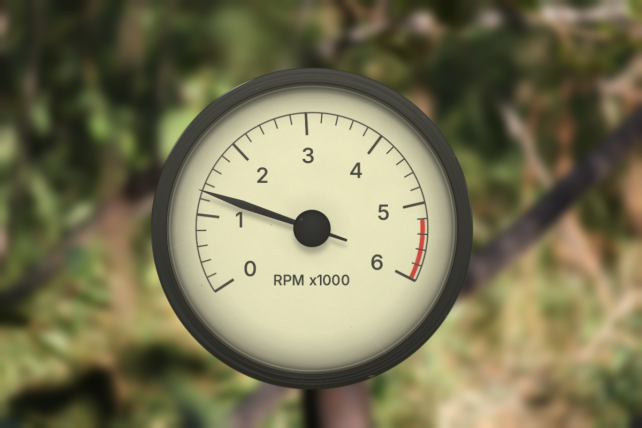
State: 1300 rpm
